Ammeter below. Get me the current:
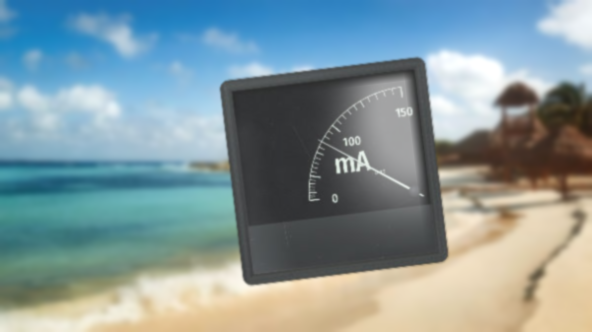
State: 85 mA
